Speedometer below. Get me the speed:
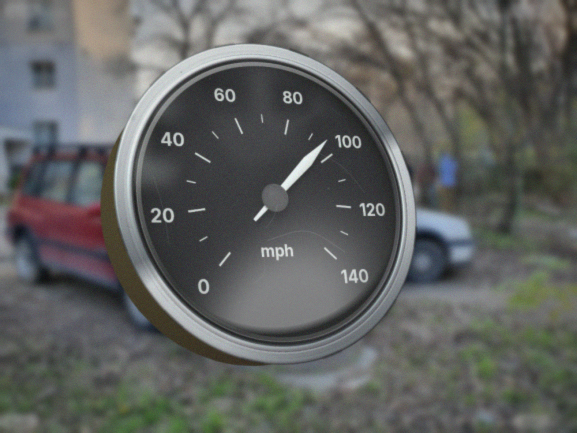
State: 95 mph
